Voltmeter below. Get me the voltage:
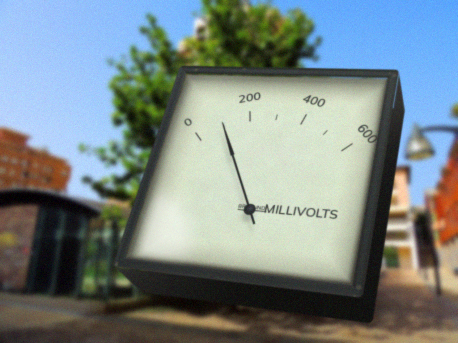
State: 100 mV
